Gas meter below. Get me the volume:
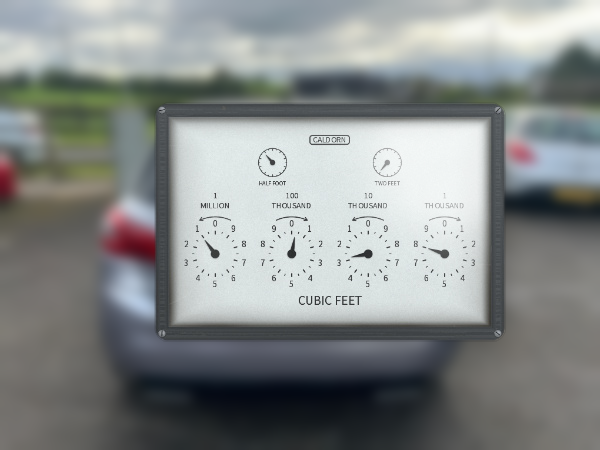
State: 102800 ft³
